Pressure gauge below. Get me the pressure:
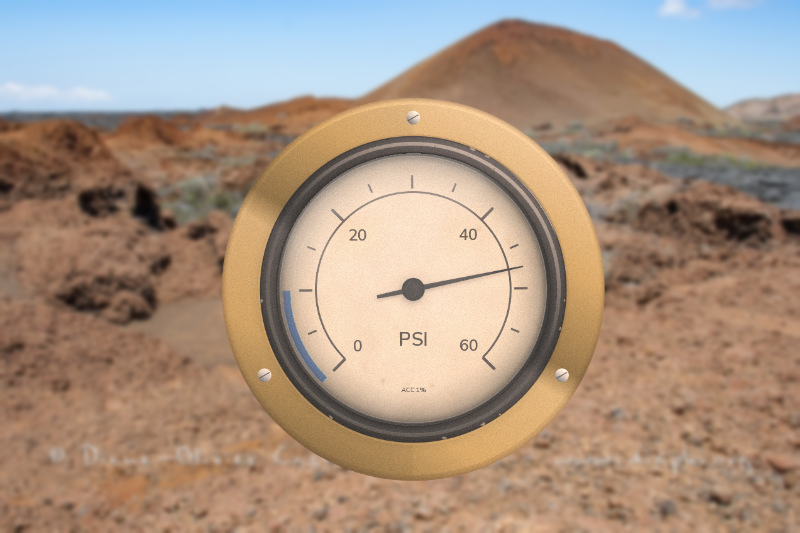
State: 47.5 psi
